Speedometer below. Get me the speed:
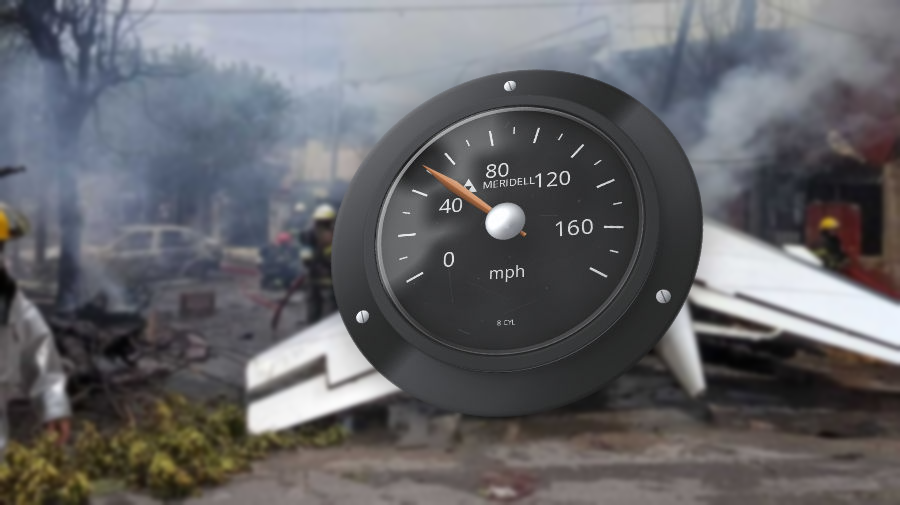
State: 50 mph
